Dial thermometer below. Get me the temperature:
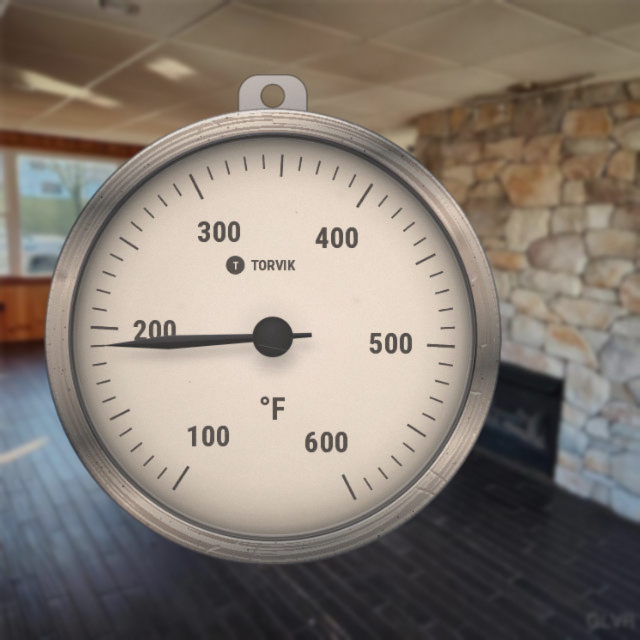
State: 190 °F
